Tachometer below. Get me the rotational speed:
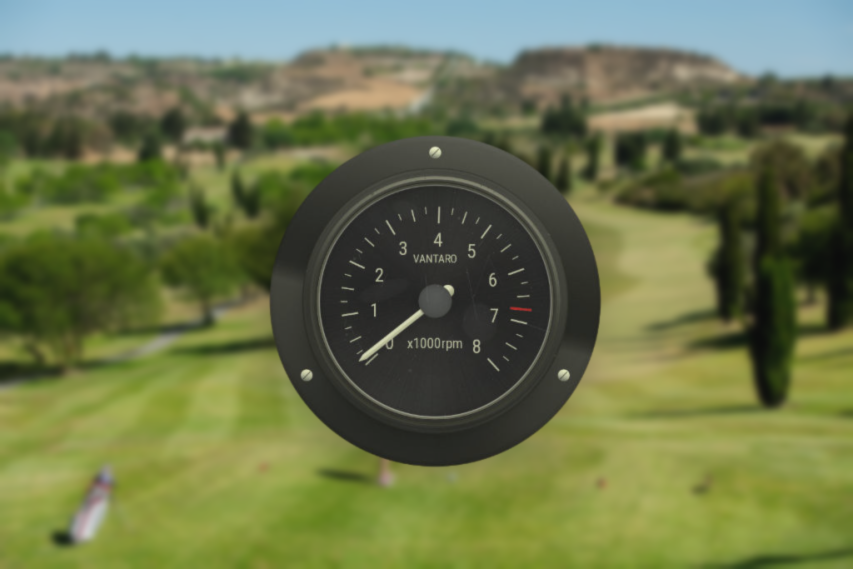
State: 125 rpm
